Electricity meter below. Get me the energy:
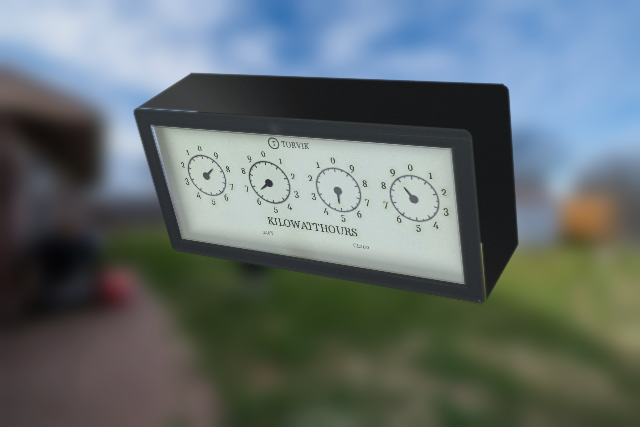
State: 8649 kWh
